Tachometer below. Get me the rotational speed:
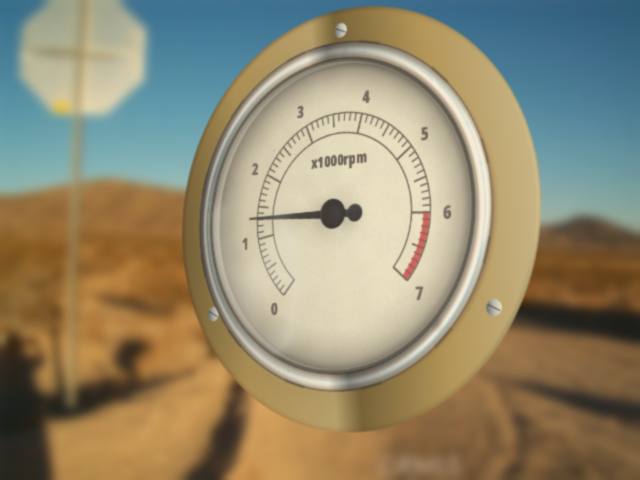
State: 1300 rpm
